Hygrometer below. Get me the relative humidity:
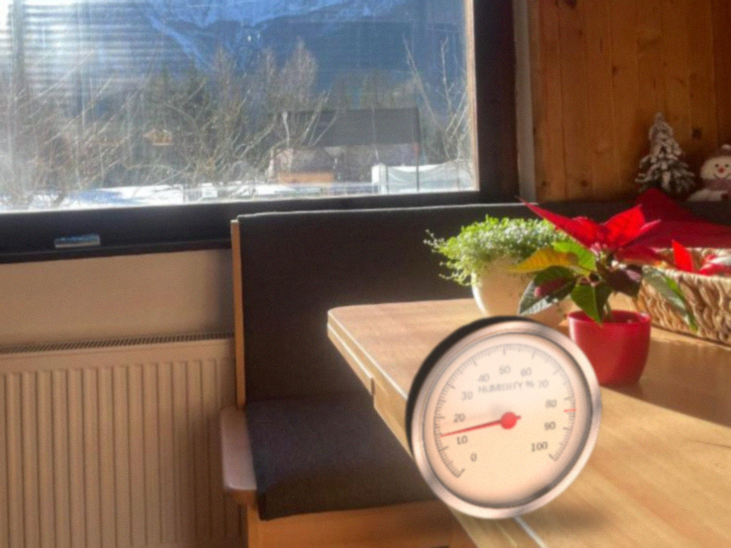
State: 15 %
